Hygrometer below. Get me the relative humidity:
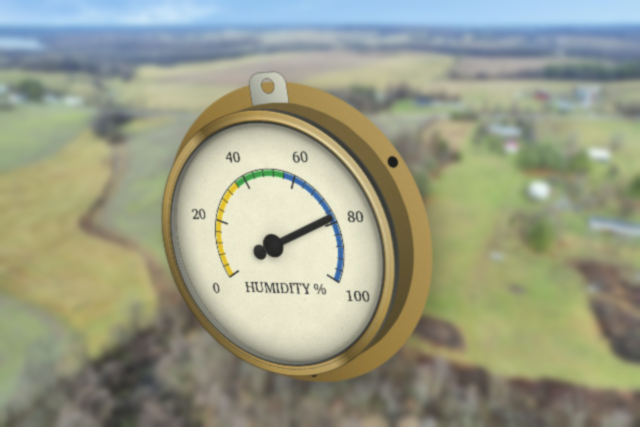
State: 78 %
